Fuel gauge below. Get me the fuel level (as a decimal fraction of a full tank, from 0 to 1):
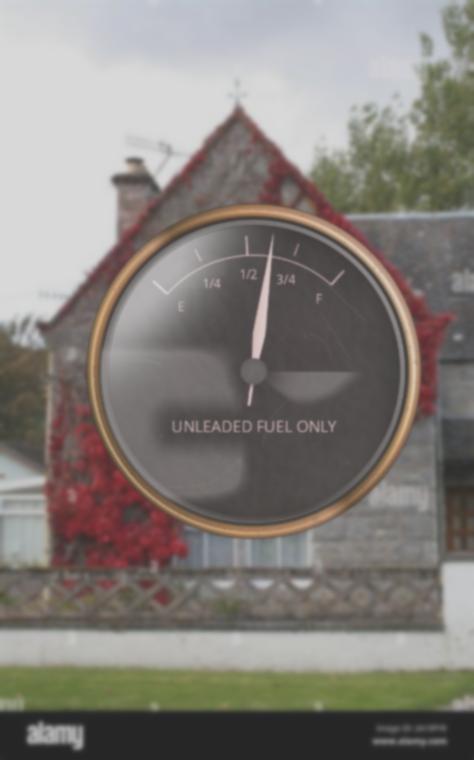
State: 0.625
